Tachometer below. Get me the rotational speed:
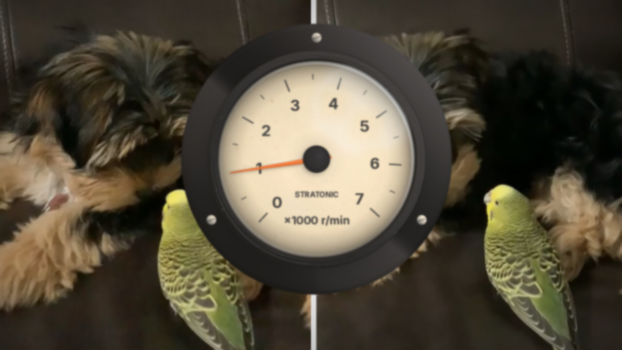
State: 1000 rpm
